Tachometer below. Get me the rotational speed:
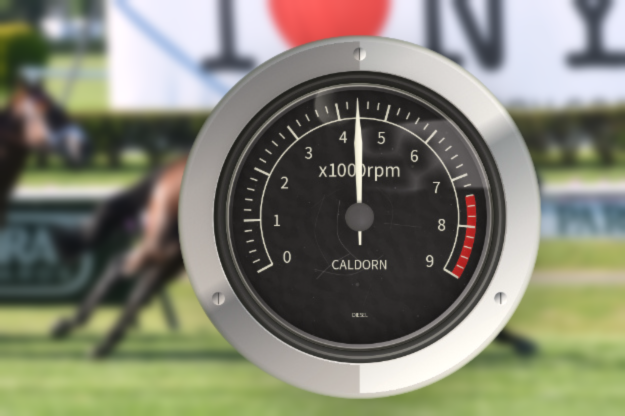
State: 4400 rpm
